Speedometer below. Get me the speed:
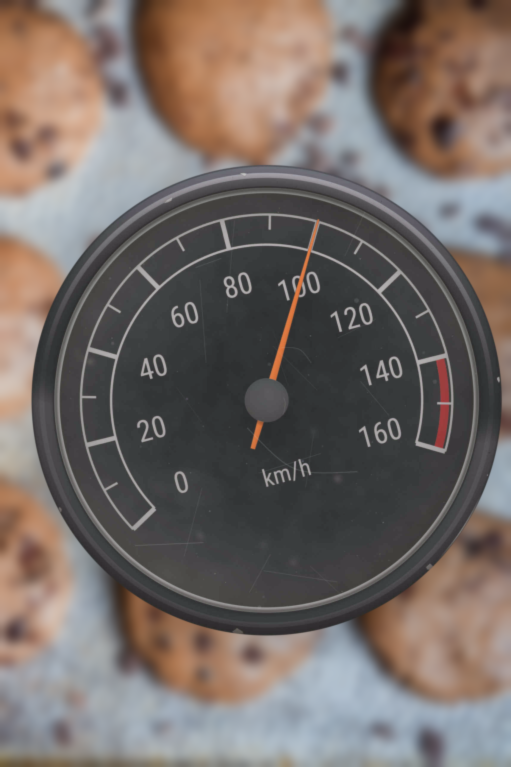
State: 100 km/h
